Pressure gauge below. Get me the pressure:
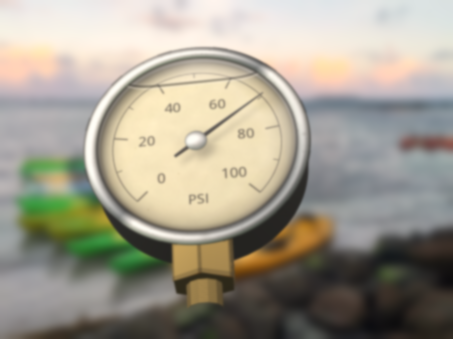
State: 70 psi
